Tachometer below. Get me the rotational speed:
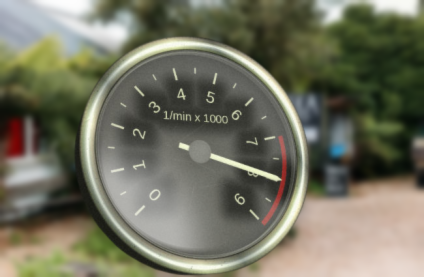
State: 8000 rpm
